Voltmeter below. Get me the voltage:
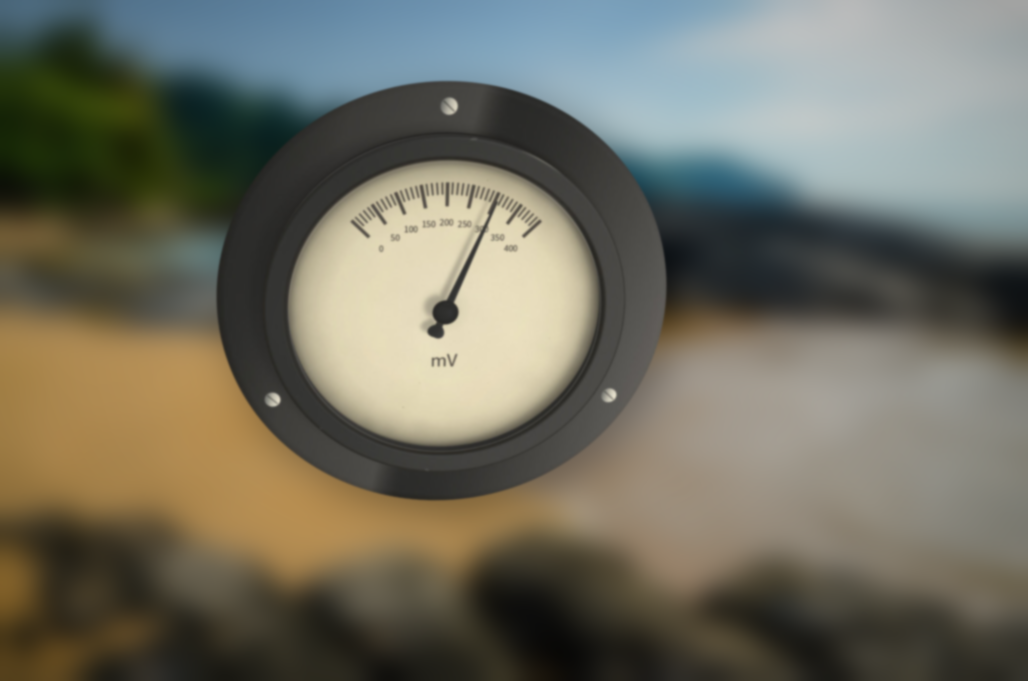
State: 300 mV
